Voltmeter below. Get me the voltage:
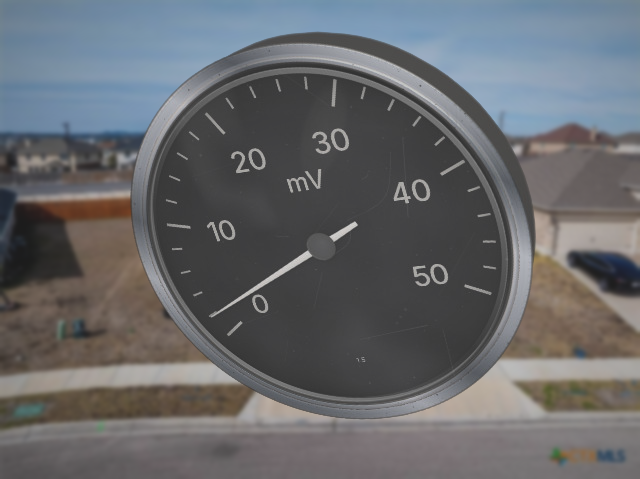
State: 2 mV
